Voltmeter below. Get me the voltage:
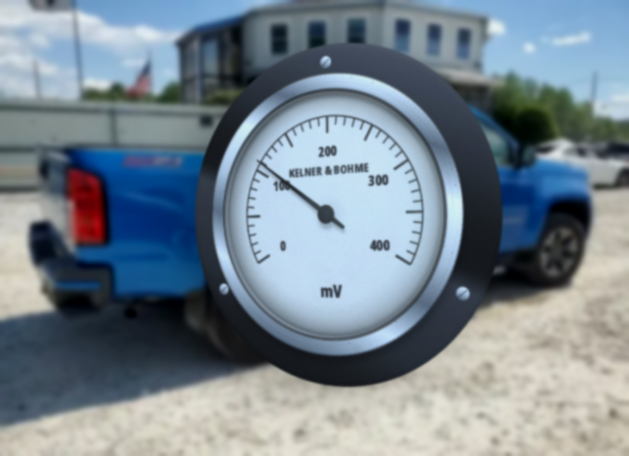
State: 110 mV
